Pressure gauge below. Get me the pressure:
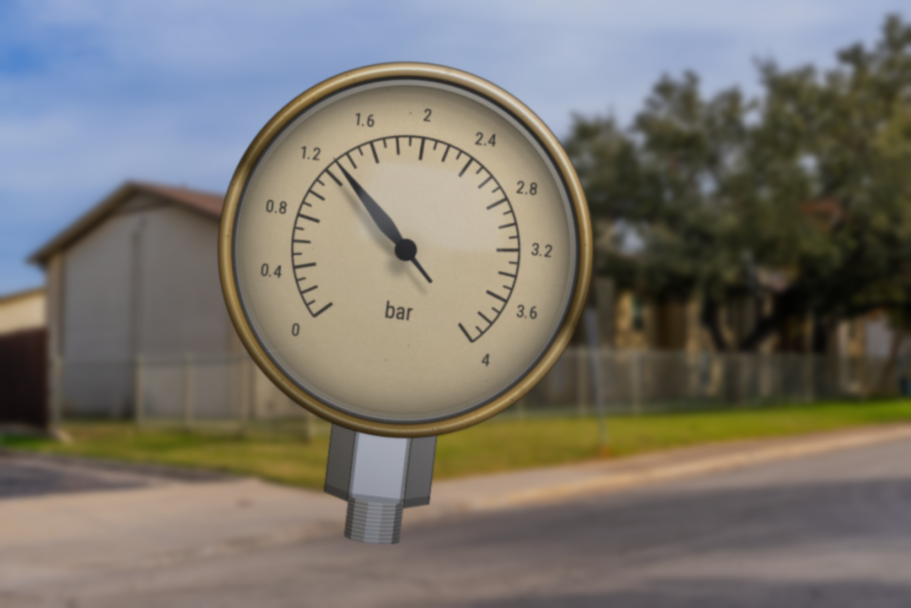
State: 1.3 bar
